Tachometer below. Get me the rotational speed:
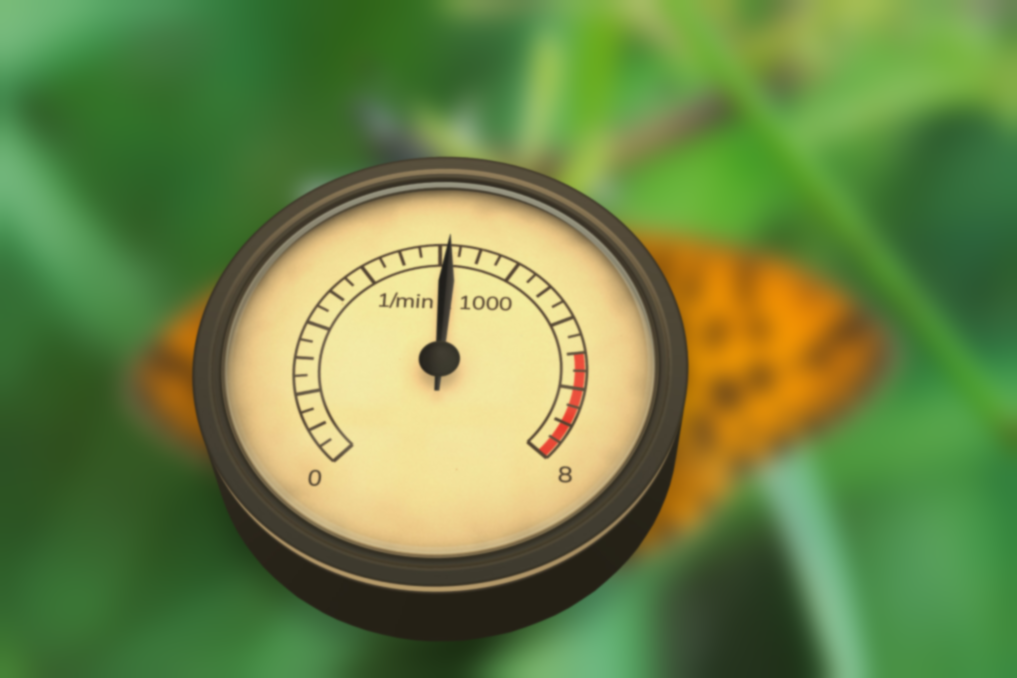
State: 4125 rpm
